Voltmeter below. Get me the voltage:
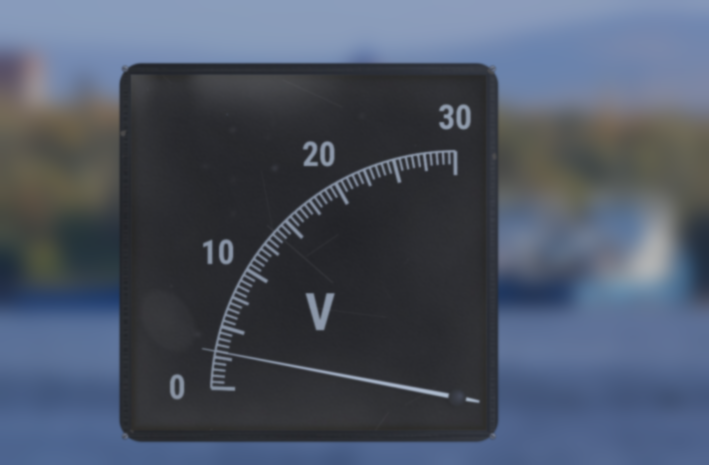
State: 3 V
